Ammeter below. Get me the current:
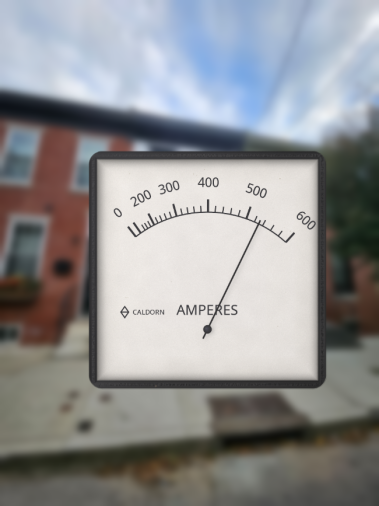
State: 530 A
